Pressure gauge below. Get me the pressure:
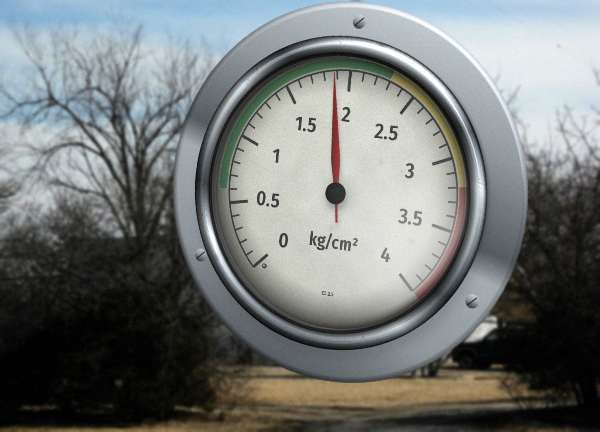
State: 1.9 kg/cm²
